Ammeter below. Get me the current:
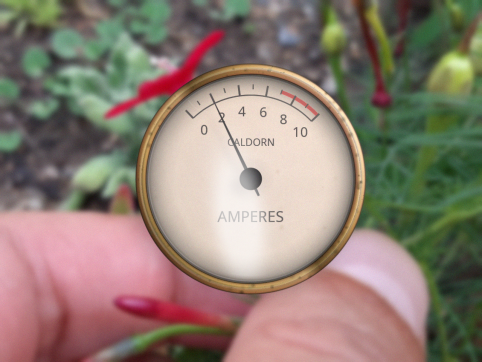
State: 2 A
